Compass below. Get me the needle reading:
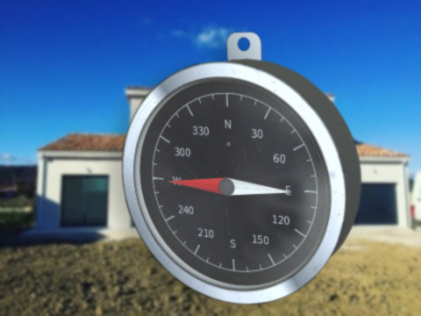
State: 270 °
